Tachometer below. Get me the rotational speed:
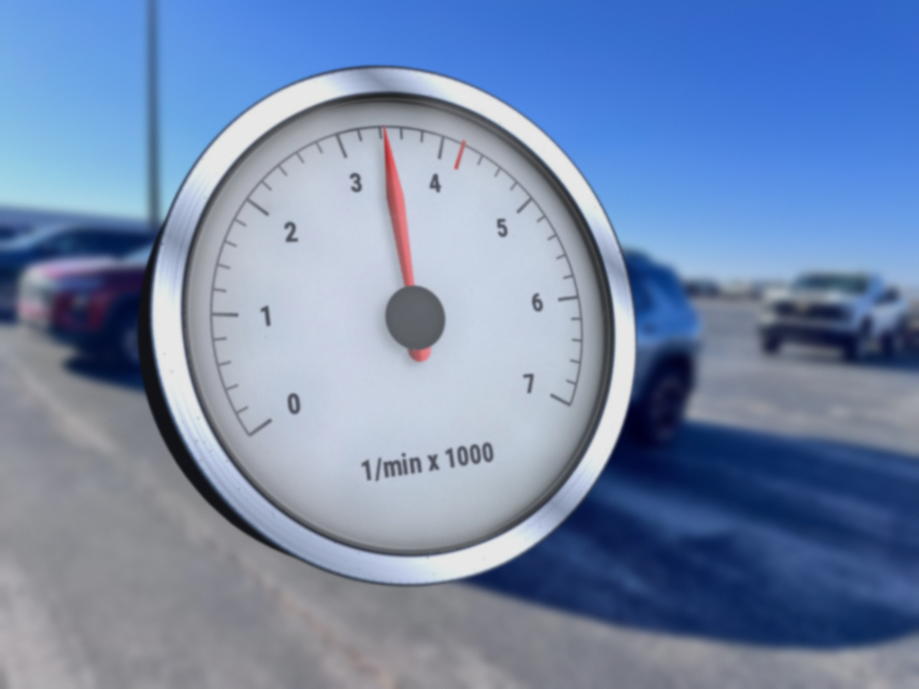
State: 3400 rpm
